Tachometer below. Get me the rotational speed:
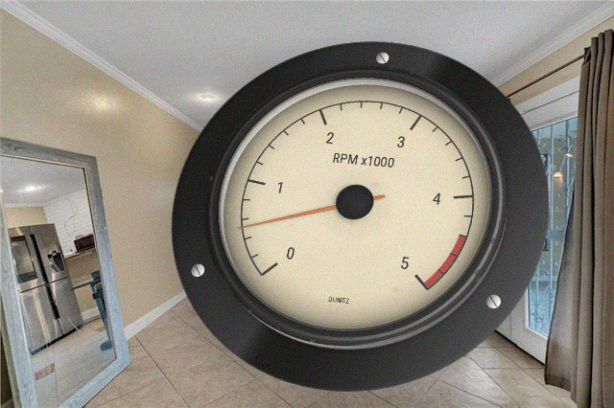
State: 500 rpm
